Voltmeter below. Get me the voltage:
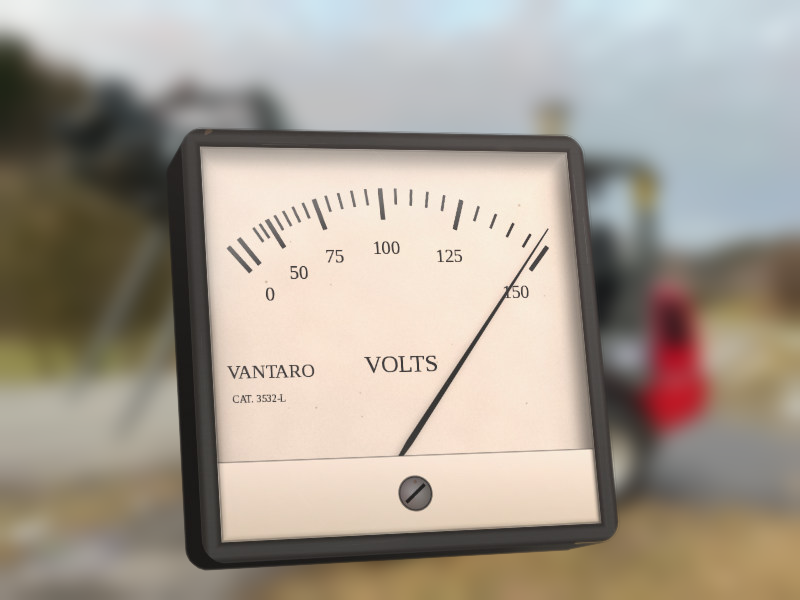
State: 147.5 V
